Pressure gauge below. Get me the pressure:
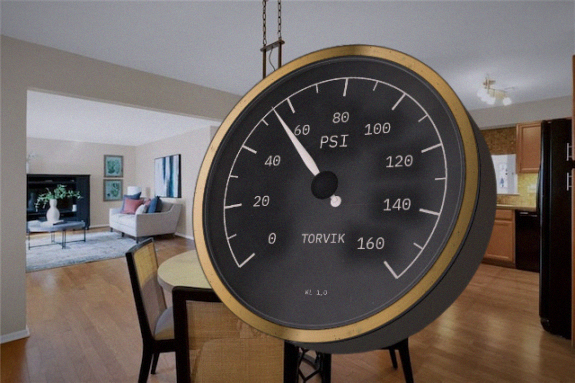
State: 55 psi
